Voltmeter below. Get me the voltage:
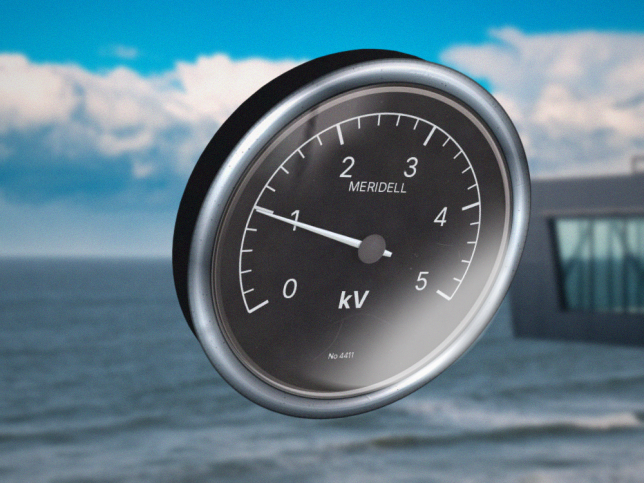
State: 1 kV
